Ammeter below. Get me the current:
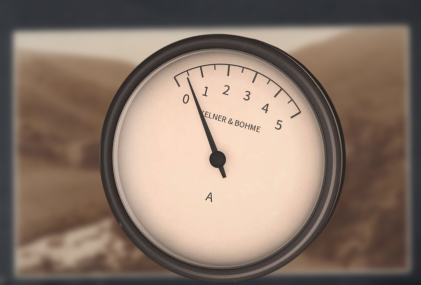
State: 0.5 A
